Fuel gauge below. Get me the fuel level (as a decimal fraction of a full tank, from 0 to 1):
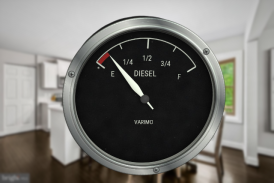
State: 0.125
